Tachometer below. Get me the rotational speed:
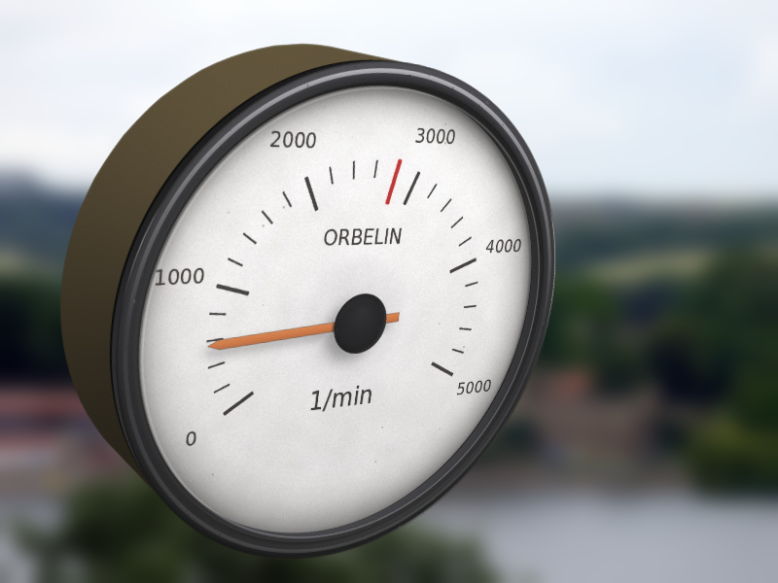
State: 600 rpm
